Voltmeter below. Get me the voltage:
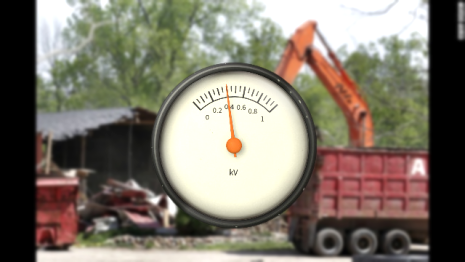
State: 0.4 kV
